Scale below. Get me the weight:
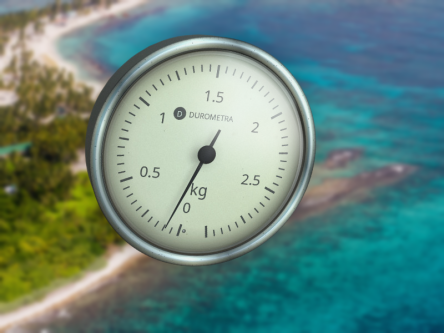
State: 0.1 kg
